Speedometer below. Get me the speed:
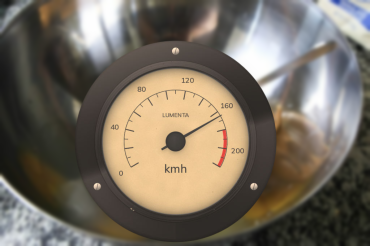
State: 165 km/h
